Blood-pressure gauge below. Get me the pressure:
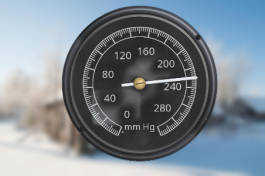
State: 230 mmHg
